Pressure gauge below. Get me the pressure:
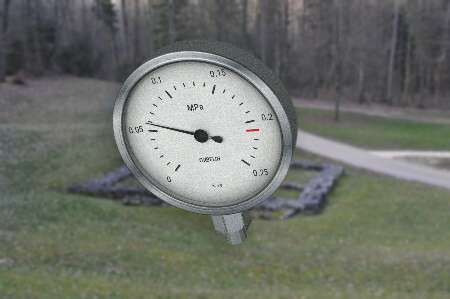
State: 0.06 MPa
